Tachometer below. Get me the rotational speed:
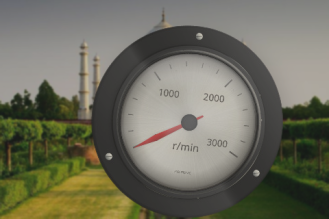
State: 0 rpm
